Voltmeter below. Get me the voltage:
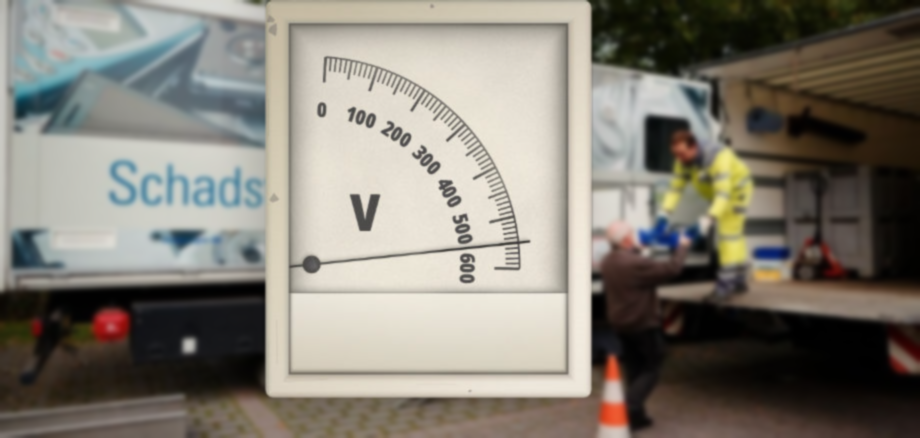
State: 550 V
